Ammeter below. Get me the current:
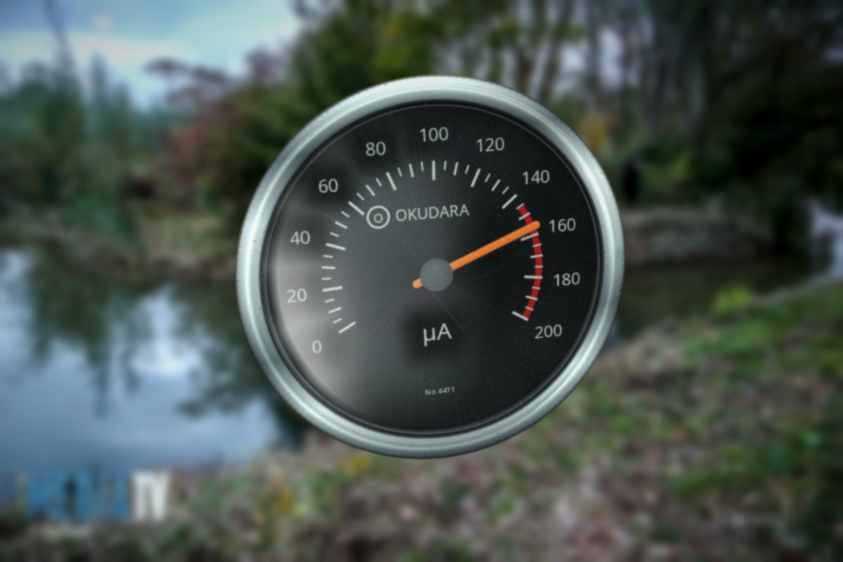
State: 155 µA
